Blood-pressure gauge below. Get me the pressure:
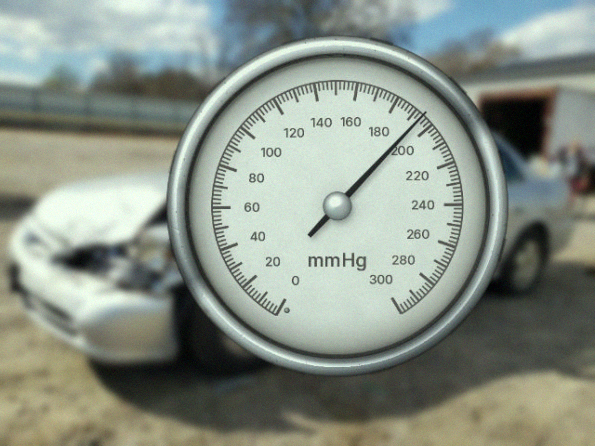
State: 194 mmHg
